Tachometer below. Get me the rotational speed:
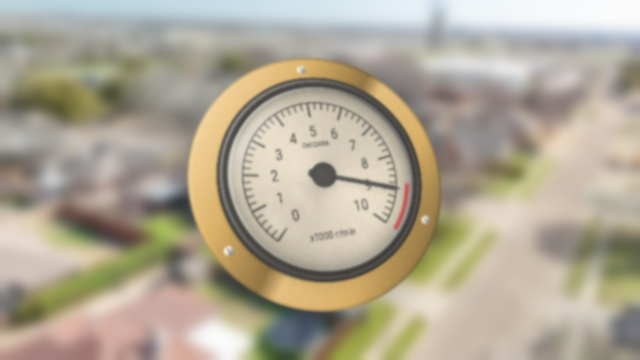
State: 9000 rpm
